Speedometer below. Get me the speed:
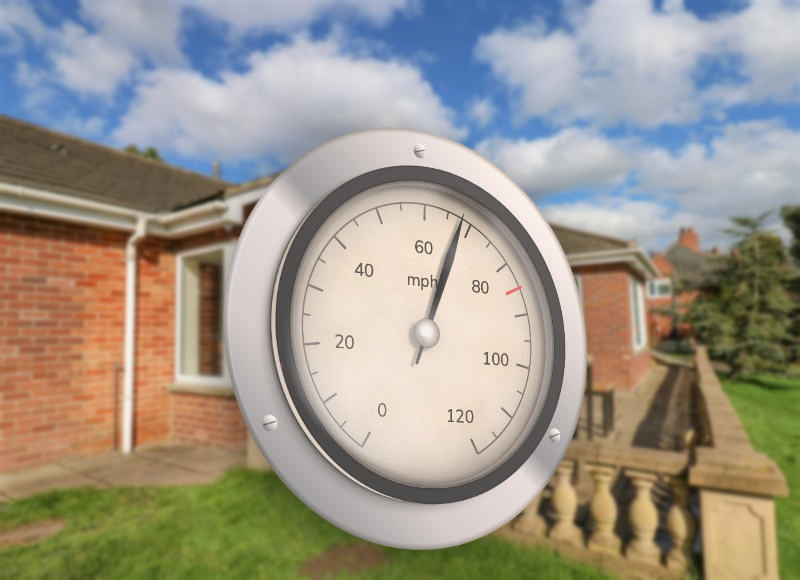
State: 67.5 mph
